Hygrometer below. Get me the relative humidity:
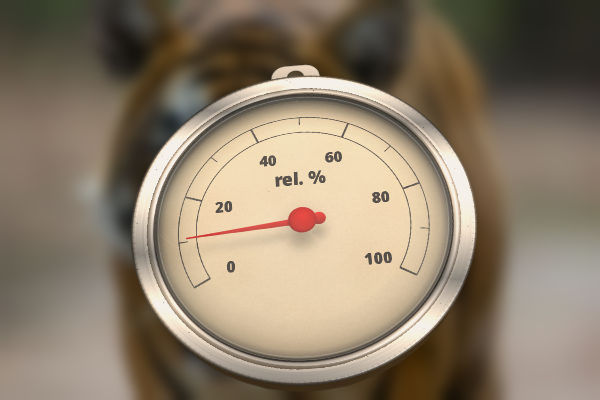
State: 10 %
